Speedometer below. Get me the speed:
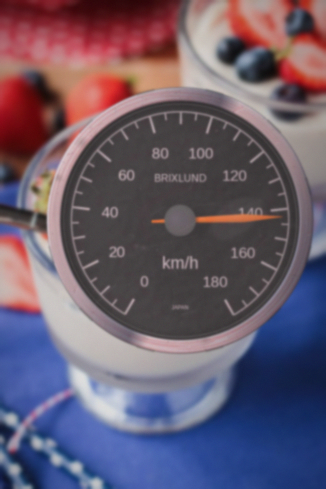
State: 142.5 km/h
